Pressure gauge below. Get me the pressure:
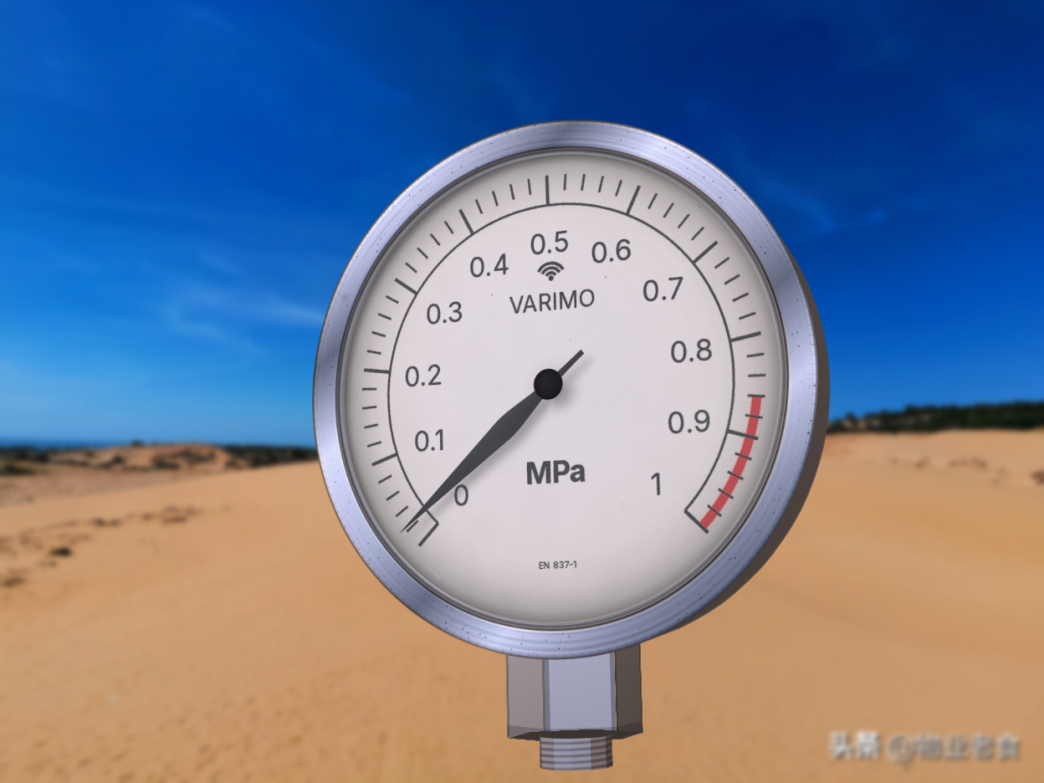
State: 0.02 MPa
